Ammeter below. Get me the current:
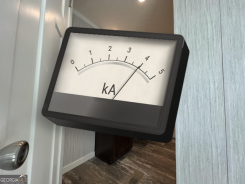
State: 4 kA
